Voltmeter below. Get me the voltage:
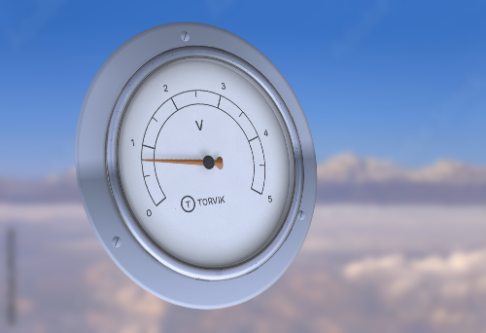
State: 0.75 V
